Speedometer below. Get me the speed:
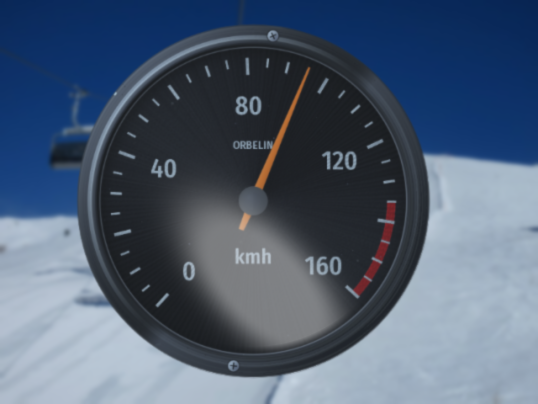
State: 95 km/h
